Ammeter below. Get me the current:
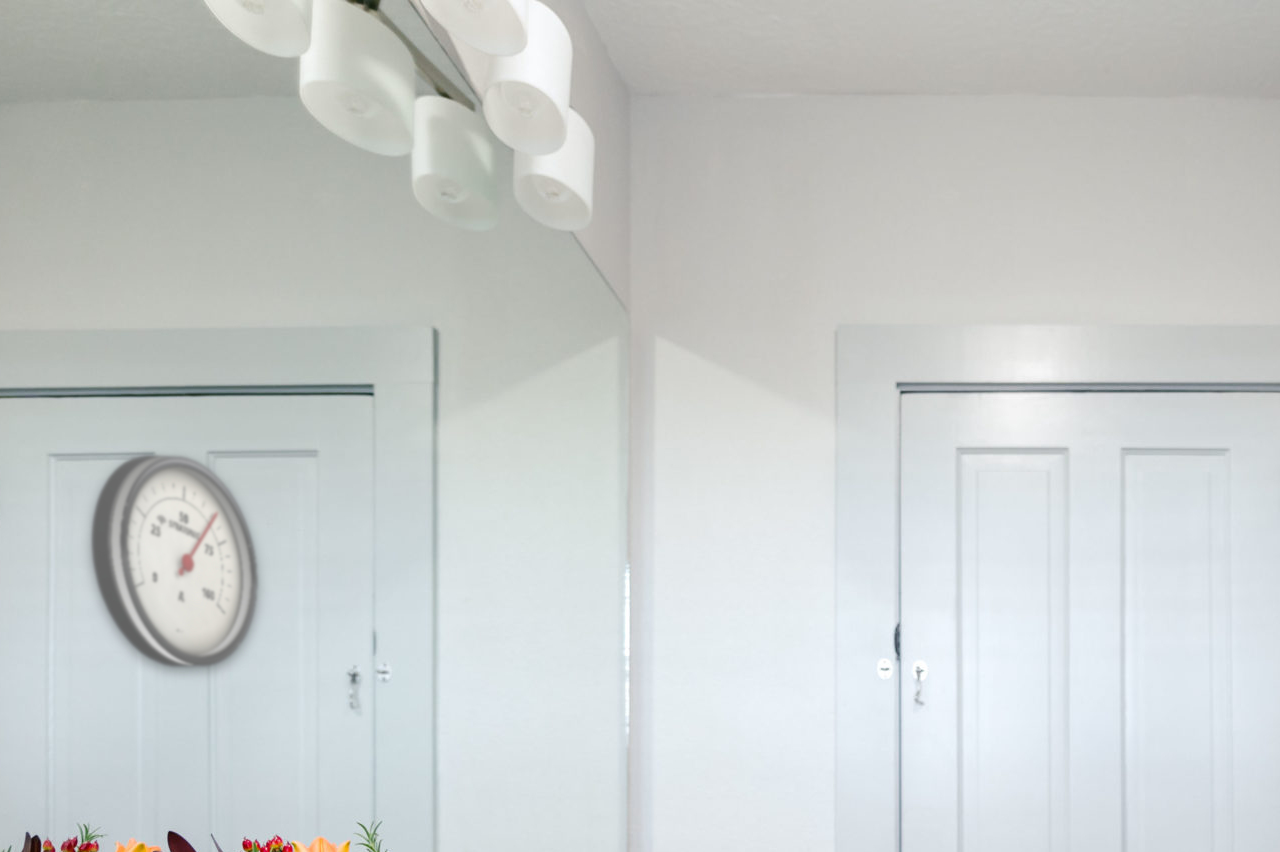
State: 65 A
